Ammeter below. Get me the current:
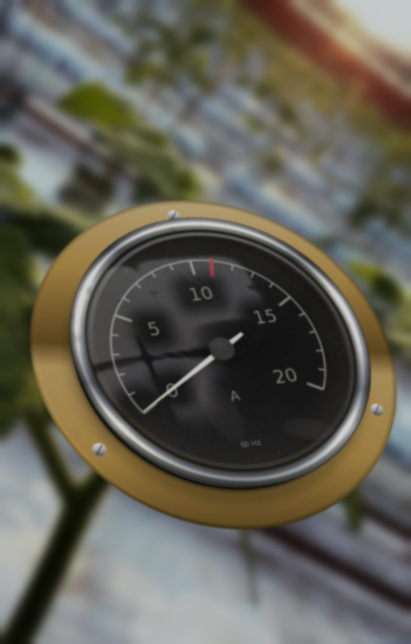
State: 0 A
